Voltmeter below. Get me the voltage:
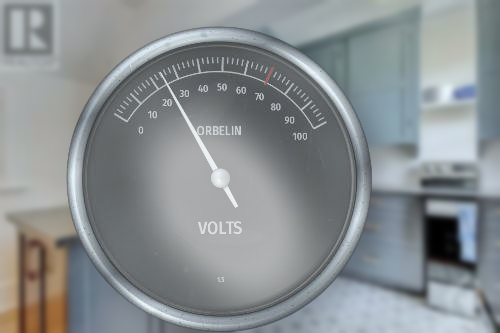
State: 24 V
